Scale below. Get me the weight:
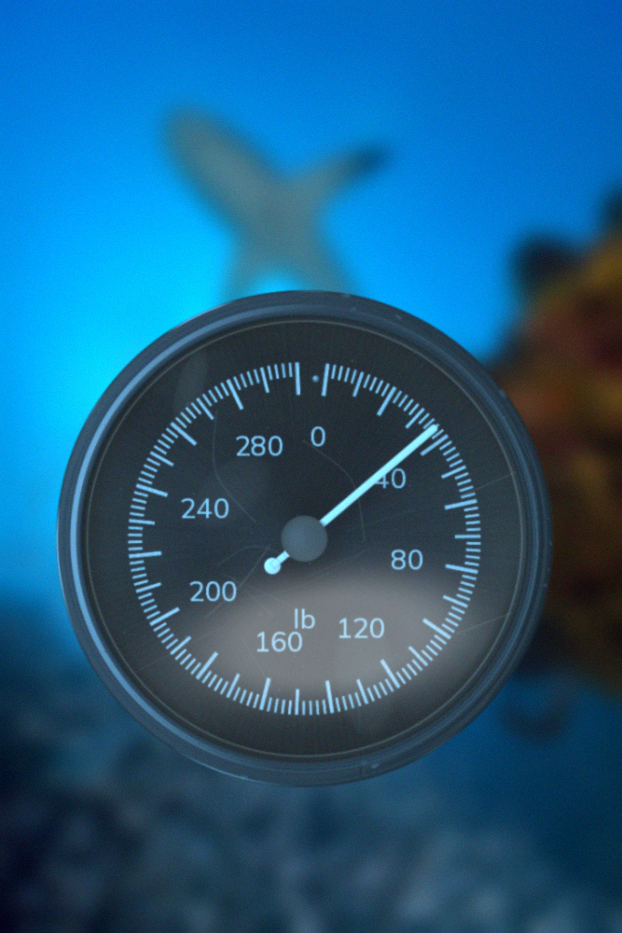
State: 36 lb
